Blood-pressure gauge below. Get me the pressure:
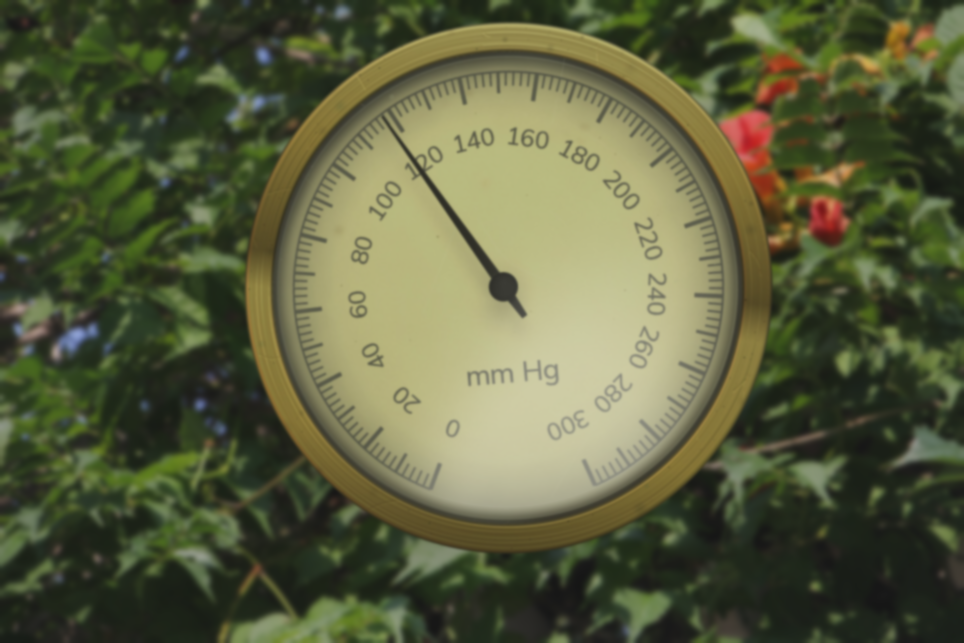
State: 118 mmHg
